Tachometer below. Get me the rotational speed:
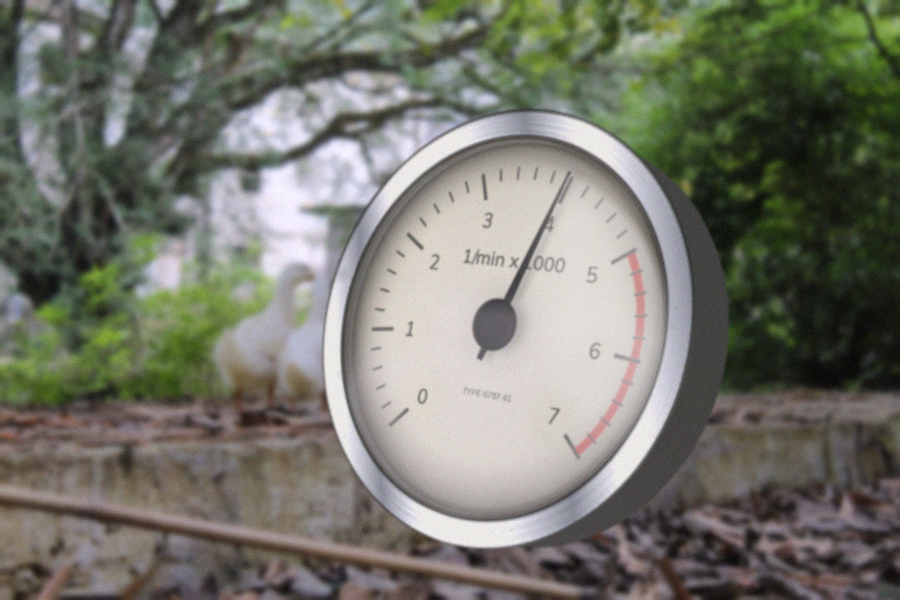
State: 4000 rpm
